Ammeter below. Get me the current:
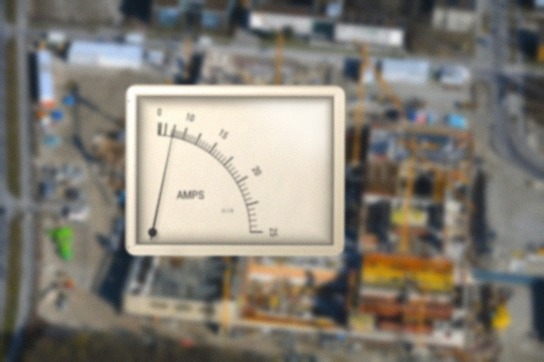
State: 7.5 A
